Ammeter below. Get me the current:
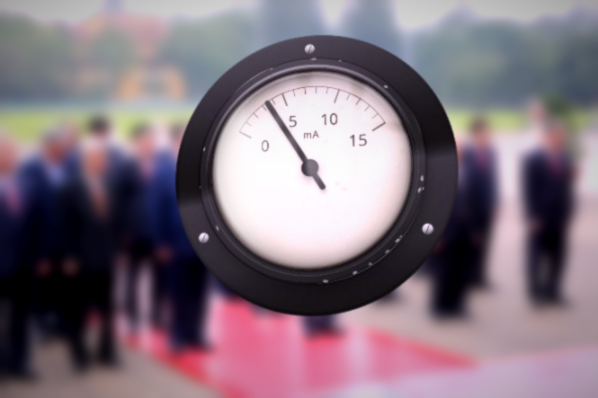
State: 3.5 mA
